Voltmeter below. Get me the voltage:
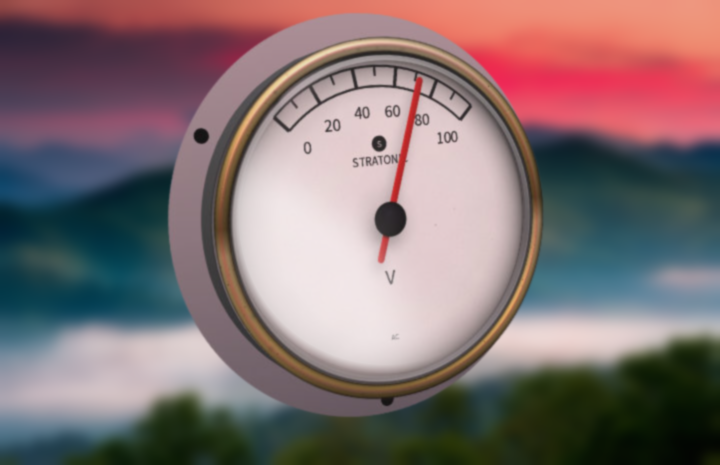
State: 70 V
